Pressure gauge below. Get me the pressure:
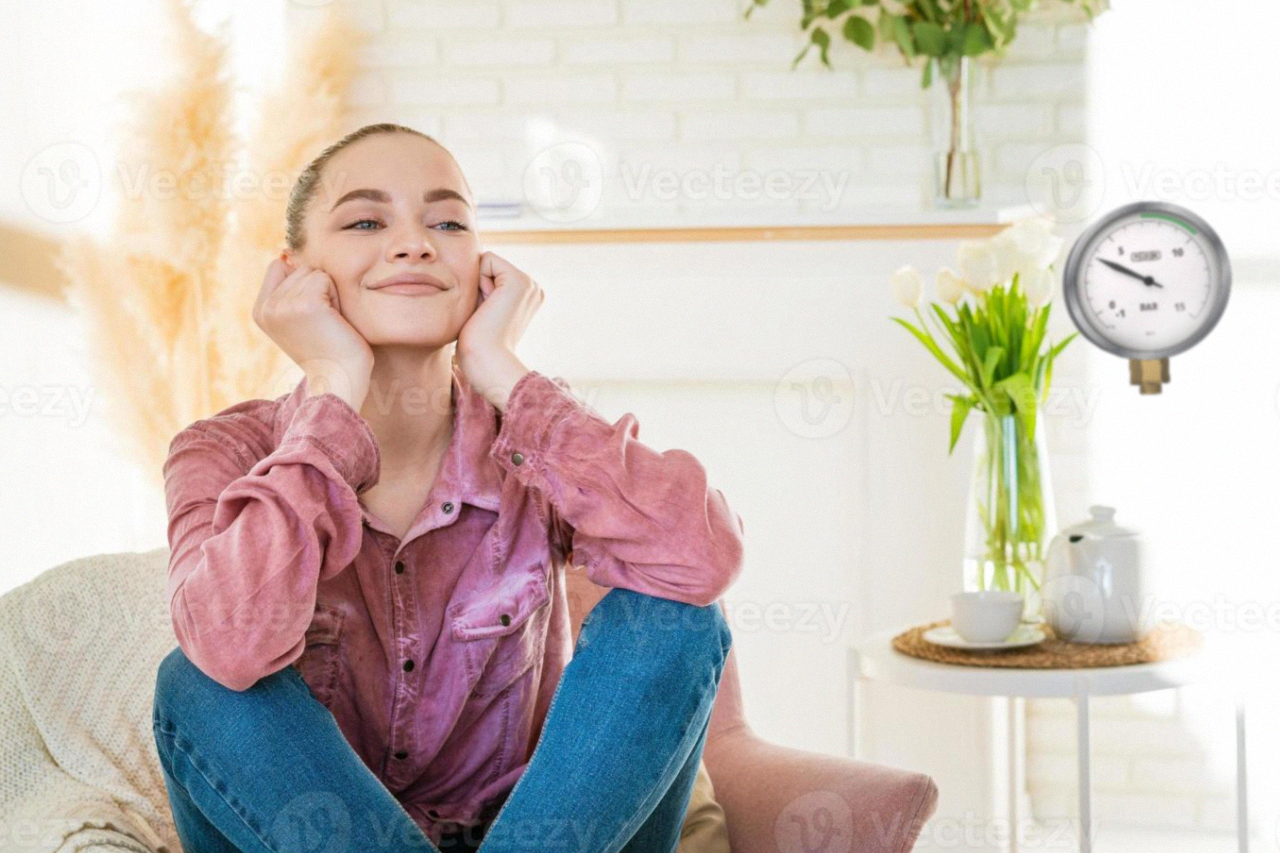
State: 3.5 bar
